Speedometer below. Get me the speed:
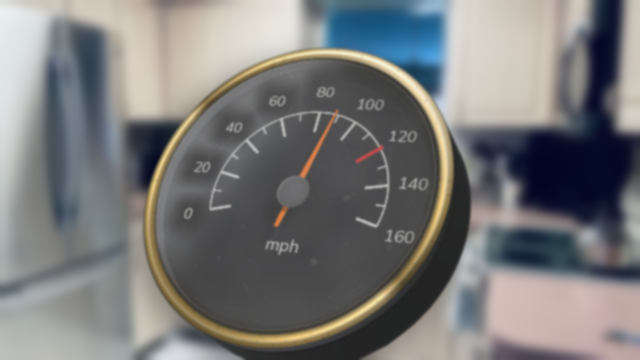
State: 90 mph
